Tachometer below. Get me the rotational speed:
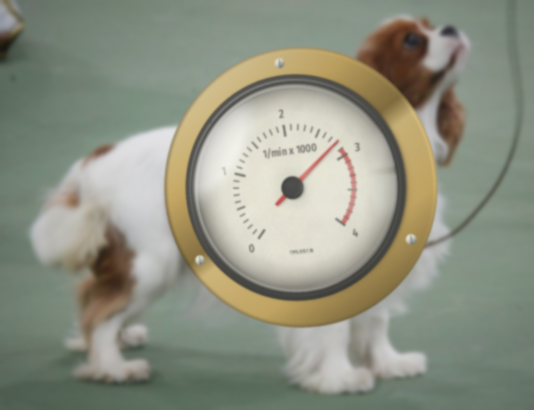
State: 2800 rpm
